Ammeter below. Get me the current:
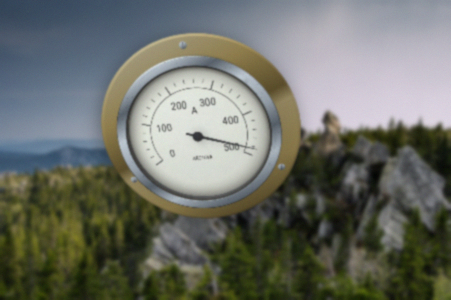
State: 480 A
